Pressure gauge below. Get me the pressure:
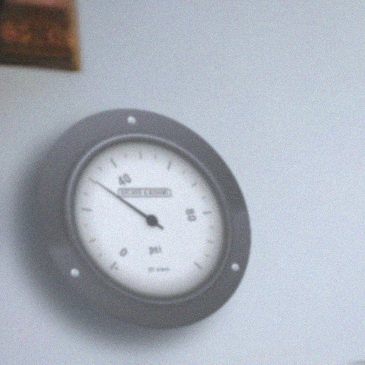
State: 30 psi
